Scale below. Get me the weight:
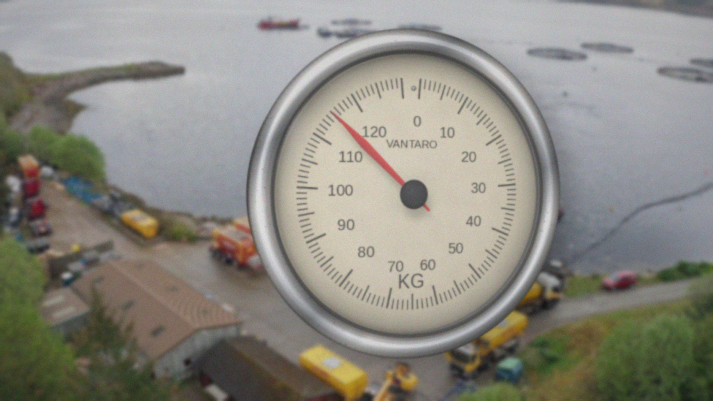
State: 115 kg
